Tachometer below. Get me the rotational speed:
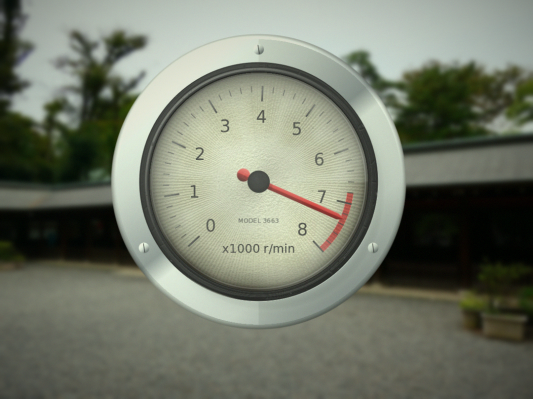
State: 7300 rpm
